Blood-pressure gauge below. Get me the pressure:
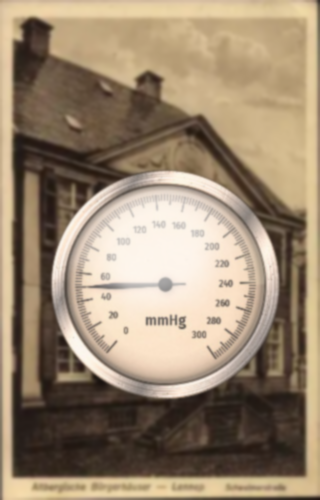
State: 50 mmHg
